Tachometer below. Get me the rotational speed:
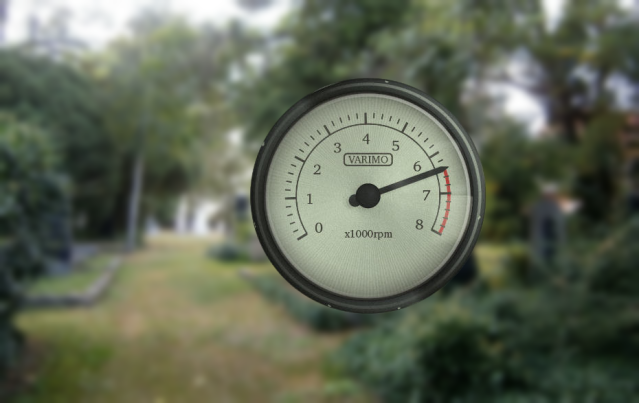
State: 6400 rpm
